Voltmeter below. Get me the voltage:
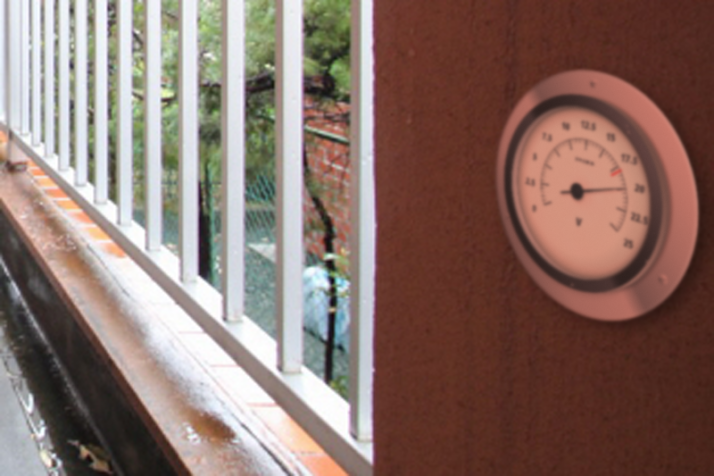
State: 20 V
